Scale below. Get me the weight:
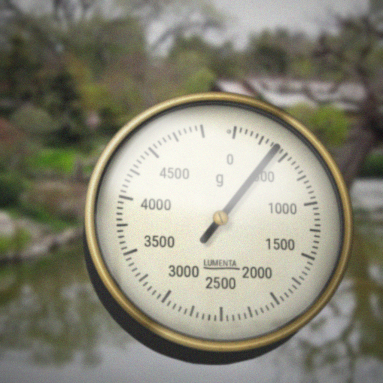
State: 400 g
